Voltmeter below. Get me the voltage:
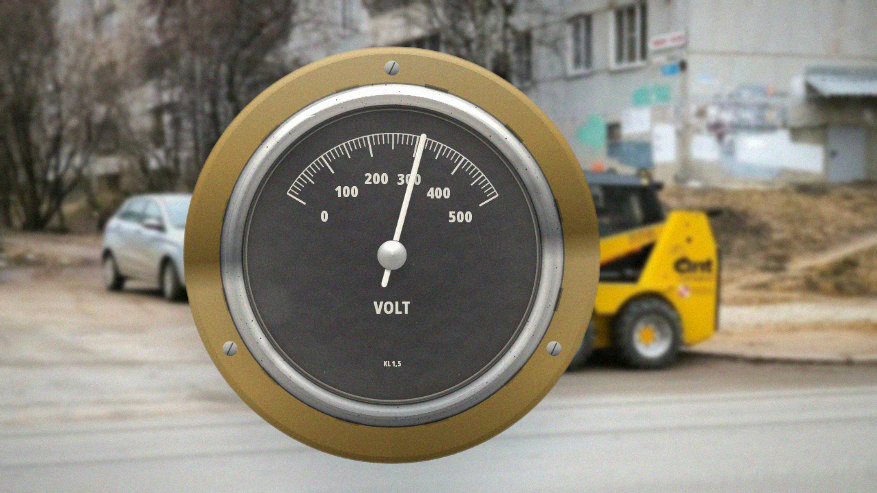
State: 310 V
